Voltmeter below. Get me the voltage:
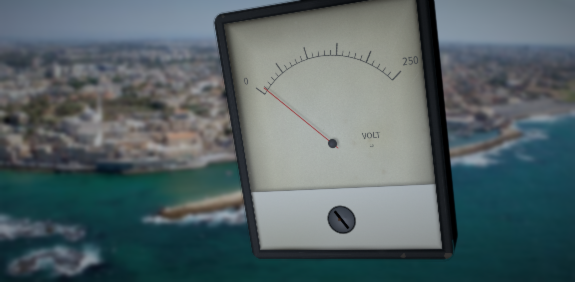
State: 10 V
